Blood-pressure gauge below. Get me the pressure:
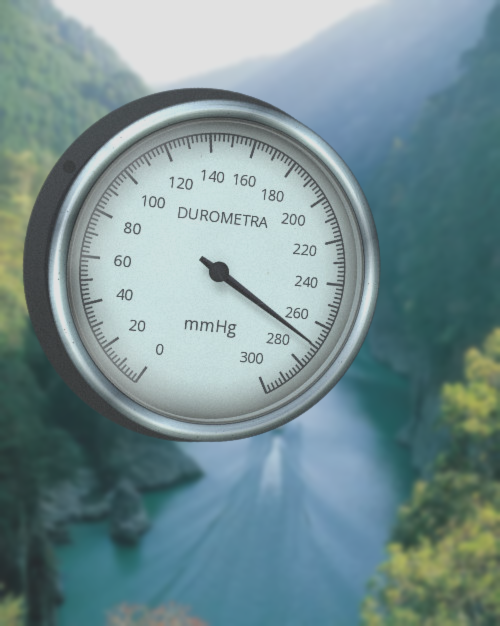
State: 270 mmHg
